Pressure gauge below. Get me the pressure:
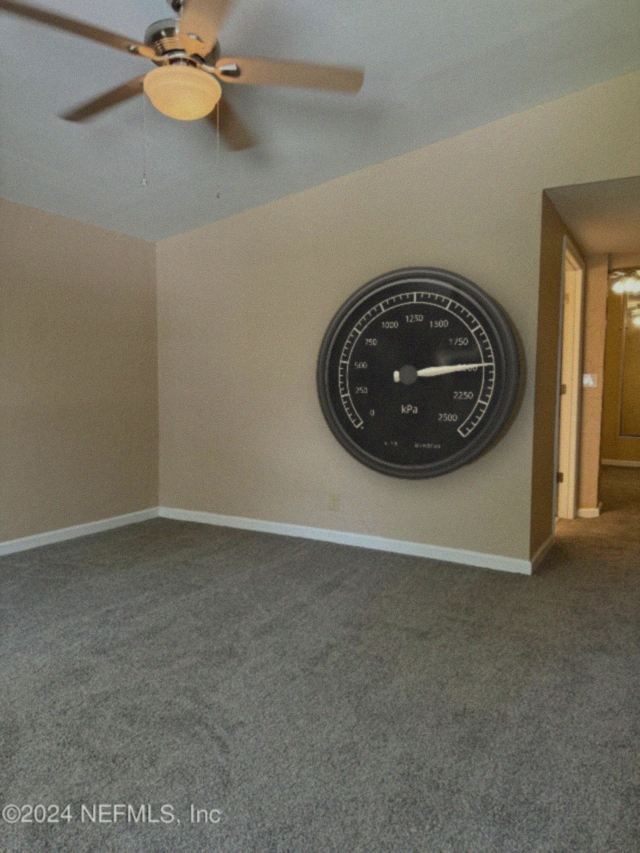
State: 2000 kPa
